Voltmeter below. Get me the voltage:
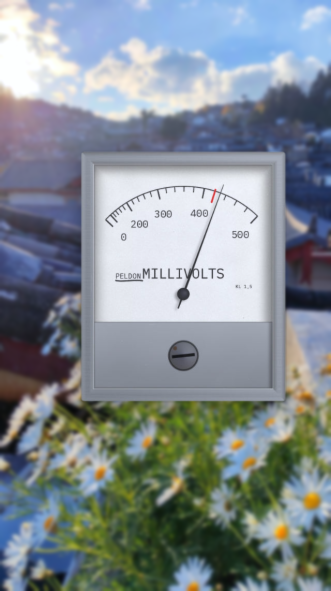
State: 430 mV
